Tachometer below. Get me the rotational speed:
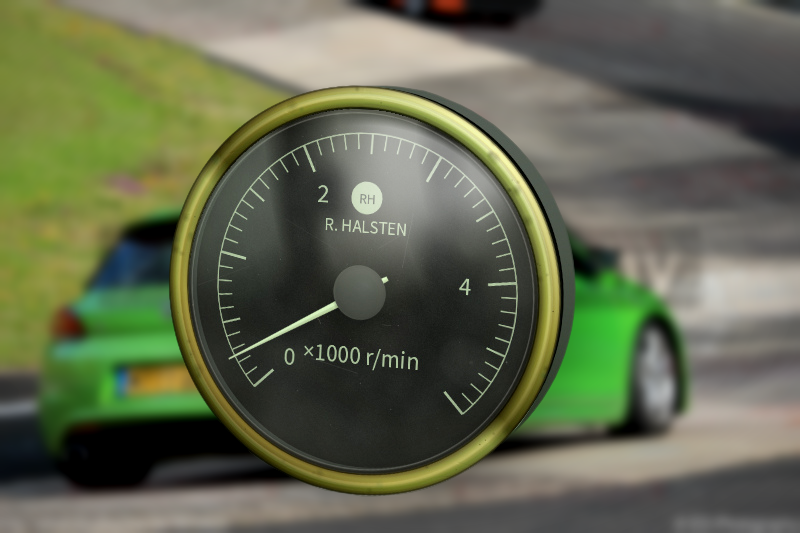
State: 250 rpm
